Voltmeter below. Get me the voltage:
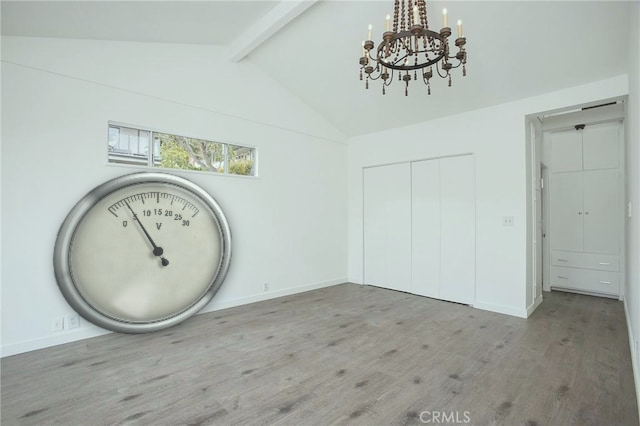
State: 5 V
